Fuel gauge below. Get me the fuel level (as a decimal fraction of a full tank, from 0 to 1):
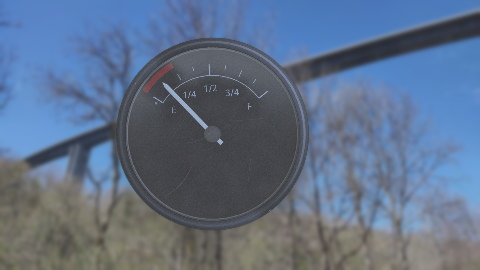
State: 0.125
